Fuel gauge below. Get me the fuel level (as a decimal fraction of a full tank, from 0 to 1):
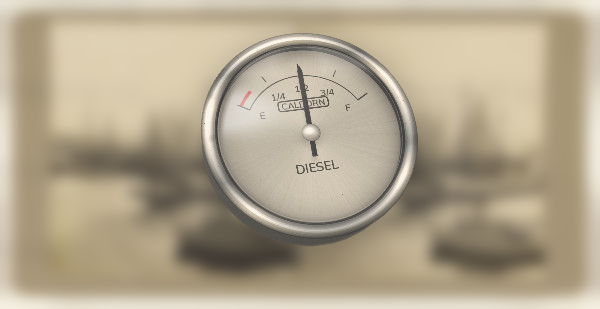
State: 0.5
